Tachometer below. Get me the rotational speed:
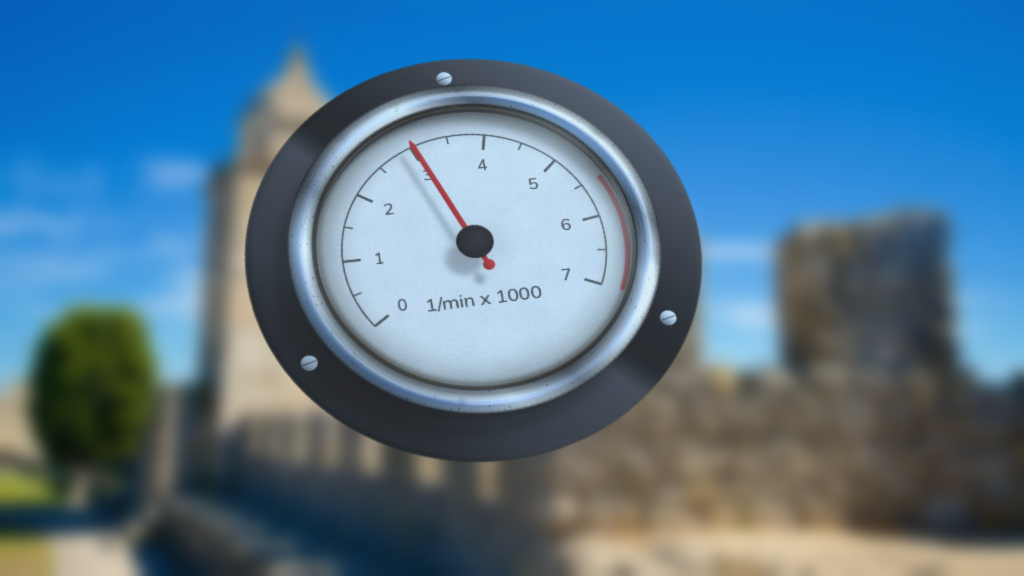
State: 3000 rpm
